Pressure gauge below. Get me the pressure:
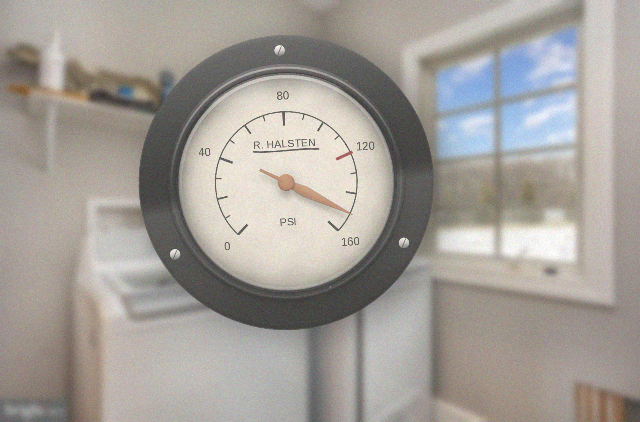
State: 150 psi
